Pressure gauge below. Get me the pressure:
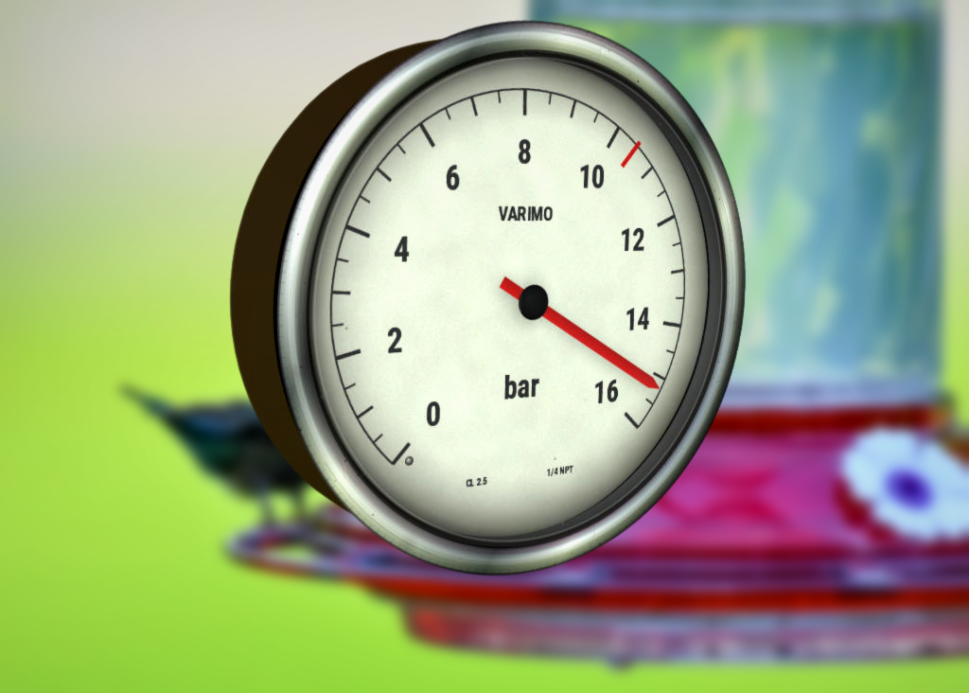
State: 15.25 bar
